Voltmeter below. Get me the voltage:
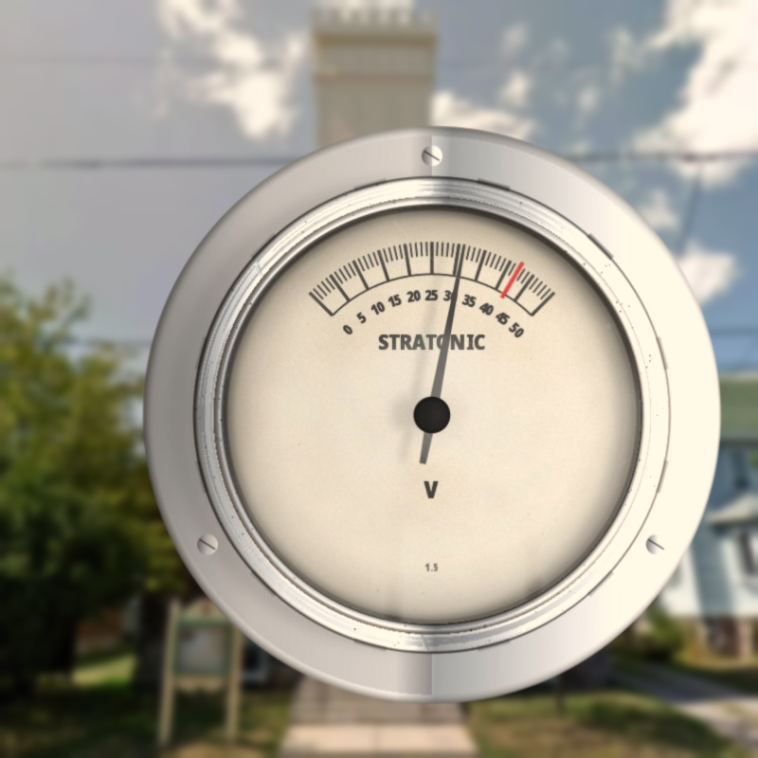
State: 31 V
